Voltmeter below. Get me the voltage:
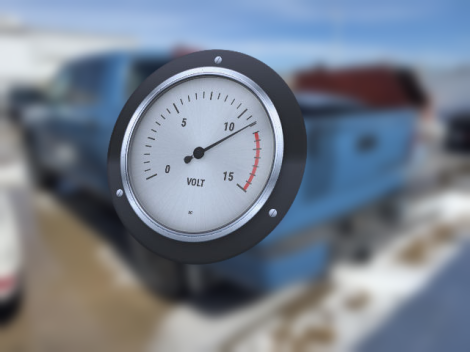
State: 11 V
